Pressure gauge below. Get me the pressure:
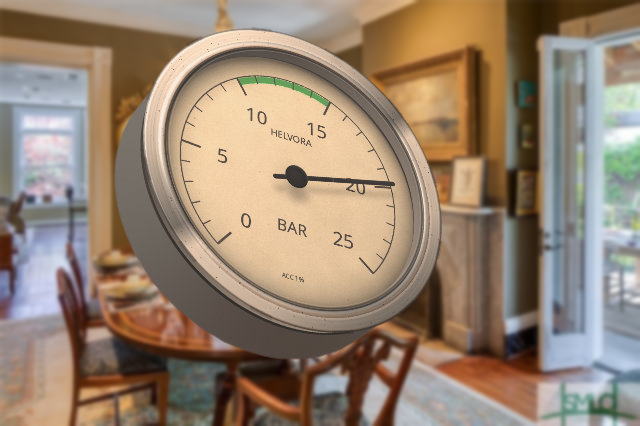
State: 20 bar
